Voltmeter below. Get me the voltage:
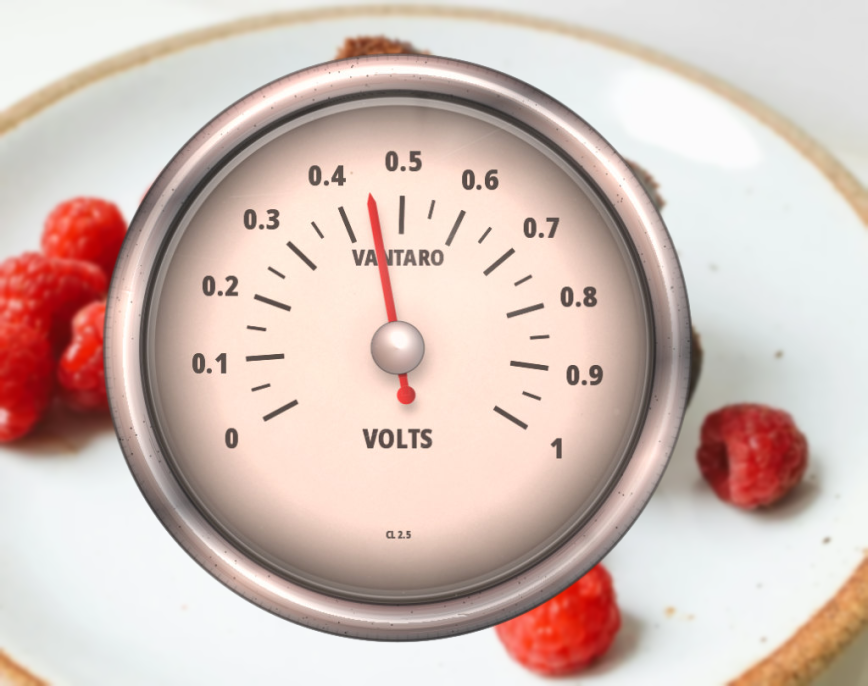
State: 0.45 V
